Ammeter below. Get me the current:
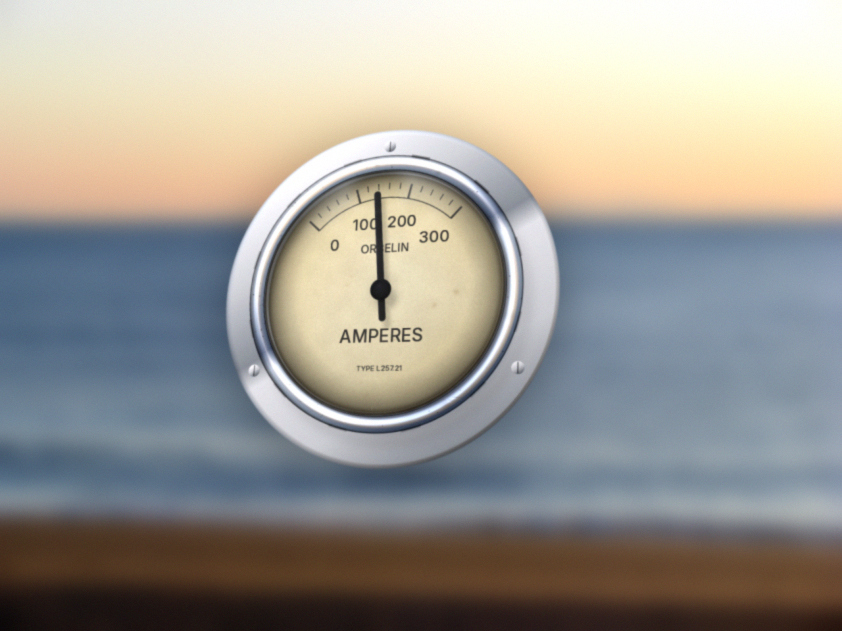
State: 140 A
